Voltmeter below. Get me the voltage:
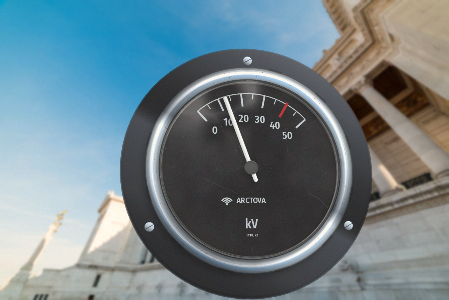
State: 12.5 kV
